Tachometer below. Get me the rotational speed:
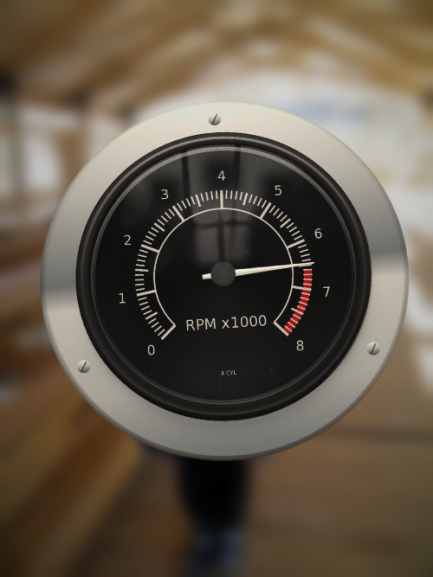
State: 6500 rpm
